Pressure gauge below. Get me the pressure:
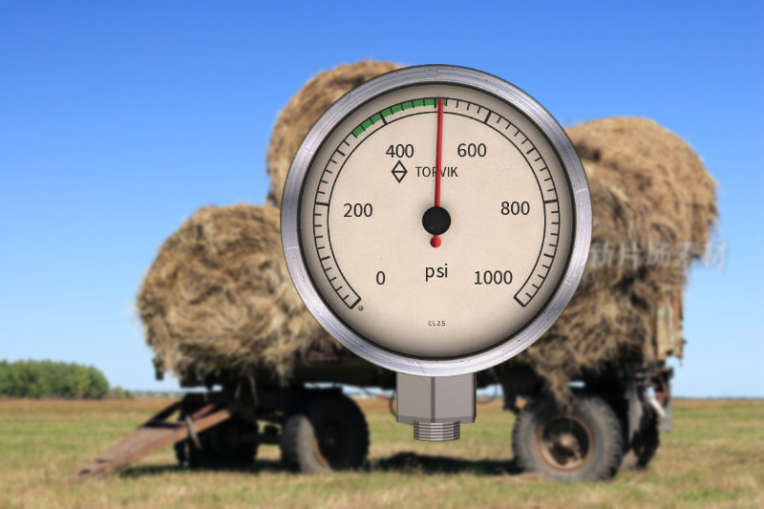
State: 510 psi
